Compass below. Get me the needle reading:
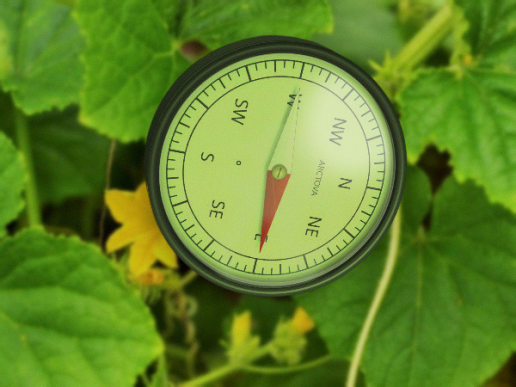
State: 90 °
